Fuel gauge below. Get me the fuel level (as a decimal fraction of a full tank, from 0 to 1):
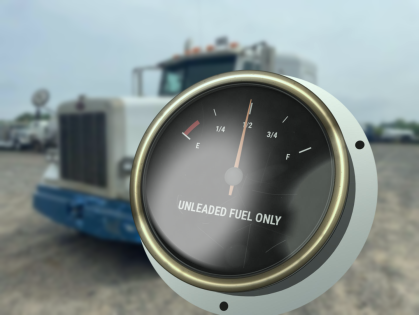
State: 0.5
